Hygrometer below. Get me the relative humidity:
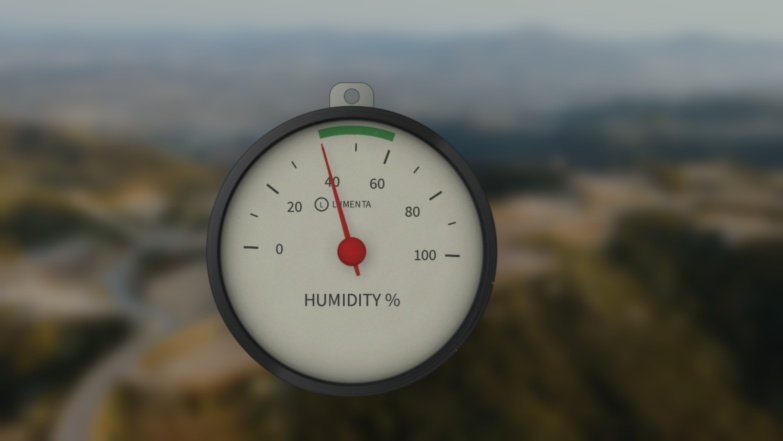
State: 40 %
